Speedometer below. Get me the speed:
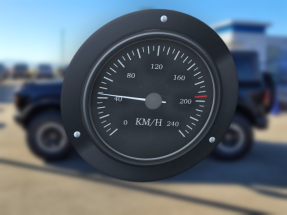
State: 45 km/h
